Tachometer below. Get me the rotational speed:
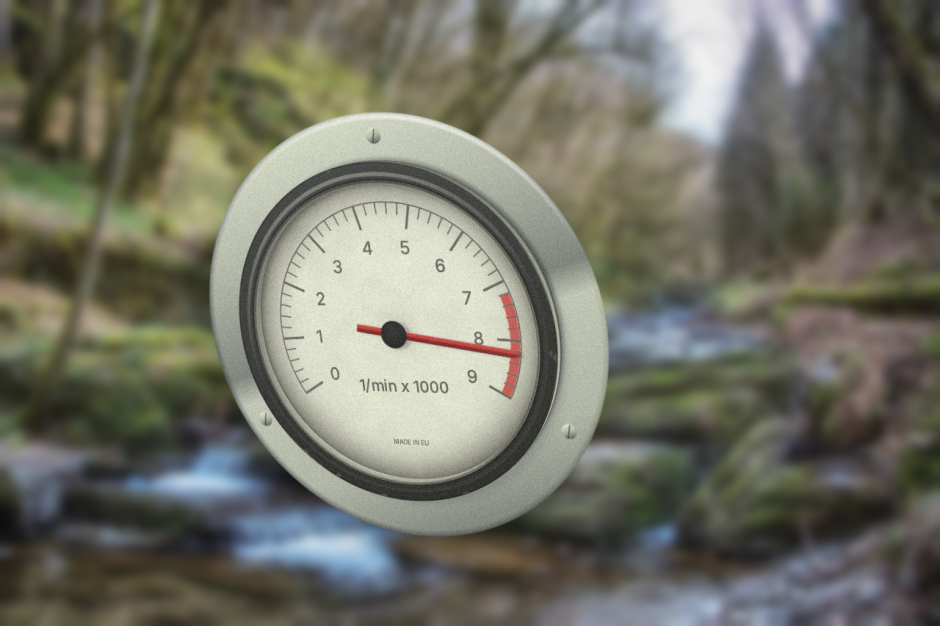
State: 8200 rpm
